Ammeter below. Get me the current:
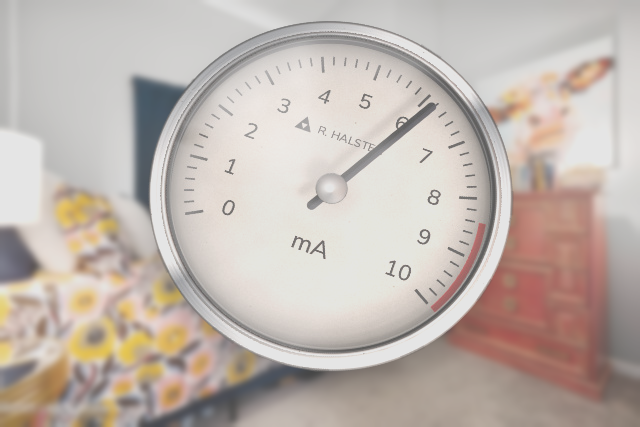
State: 6.2 mA
